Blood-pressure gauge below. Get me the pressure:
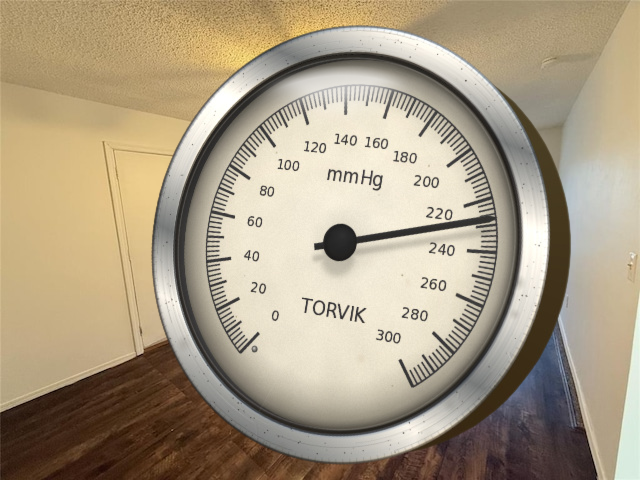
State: 228 mmHg
